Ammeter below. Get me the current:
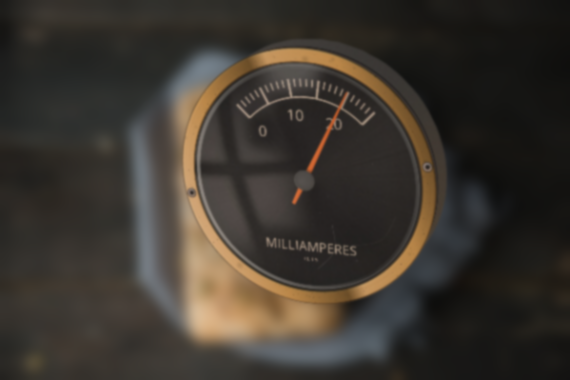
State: 20 mA
